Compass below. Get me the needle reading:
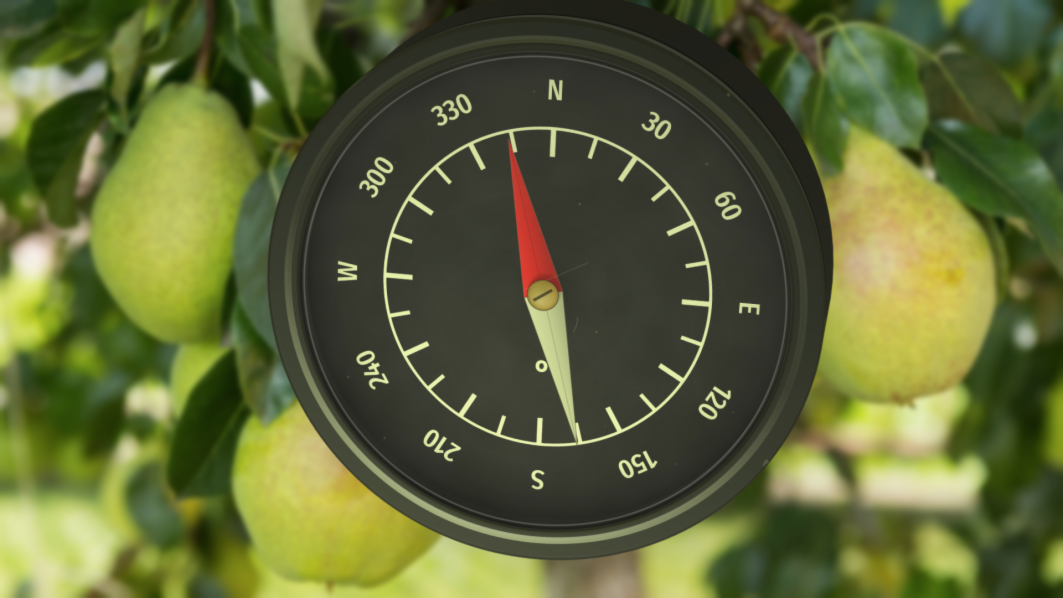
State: 345 °
